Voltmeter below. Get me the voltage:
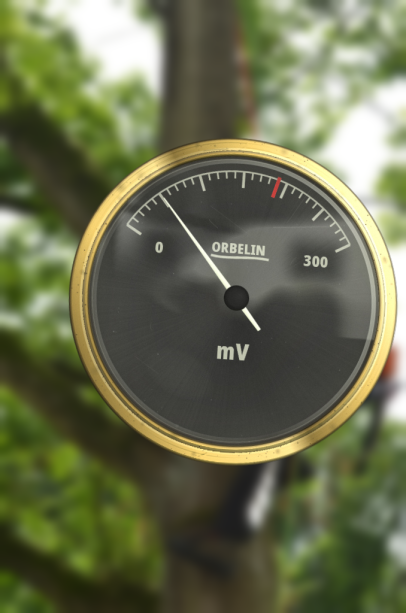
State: 50 mV
